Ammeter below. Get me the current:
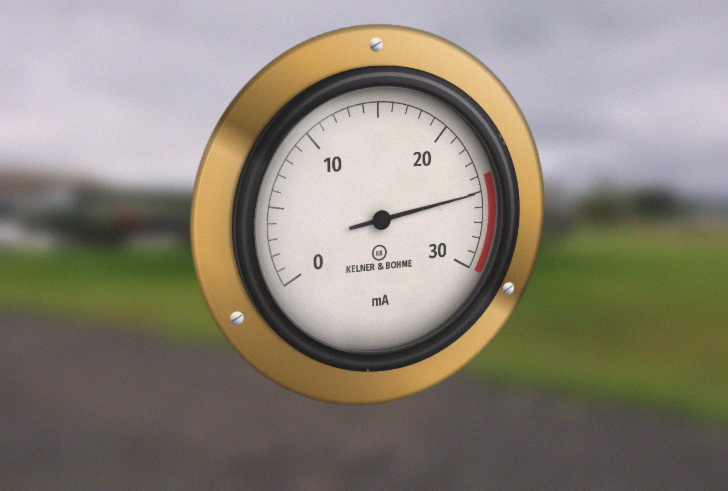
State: 25 mA
